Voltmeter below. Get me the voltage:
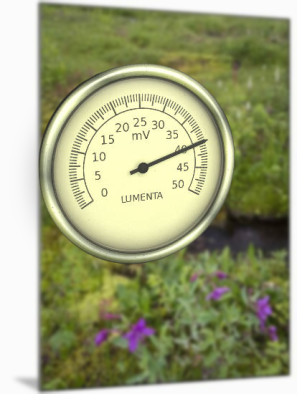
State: 40 mV
